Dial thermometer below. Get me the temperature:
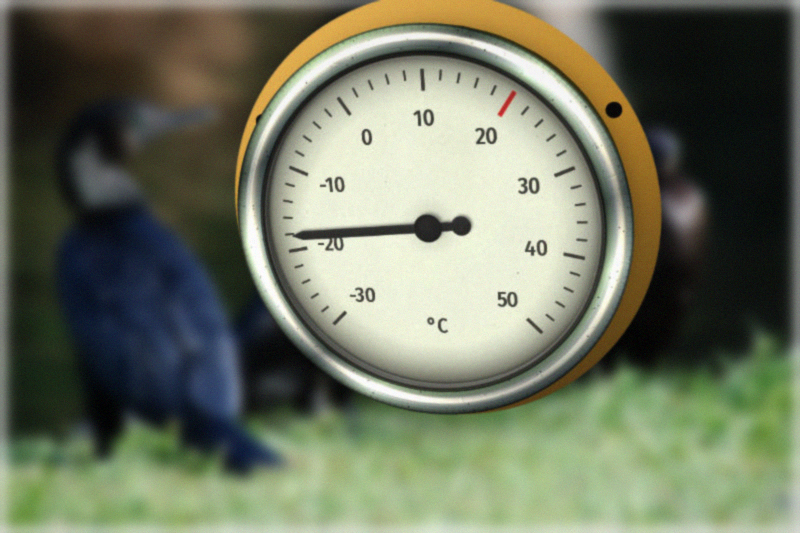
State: -18 °C
